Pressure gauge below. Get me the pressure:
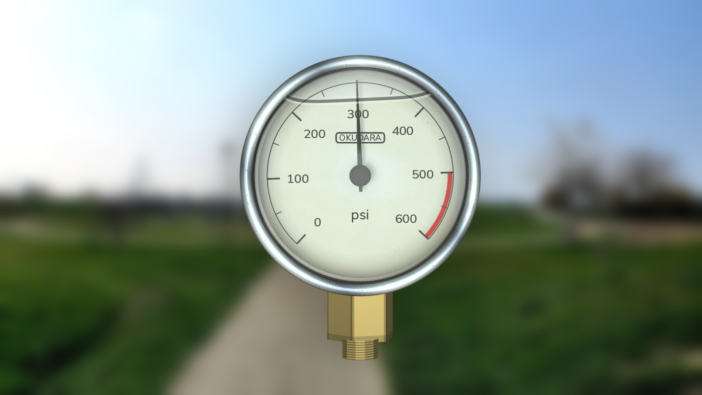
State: 300 psi
